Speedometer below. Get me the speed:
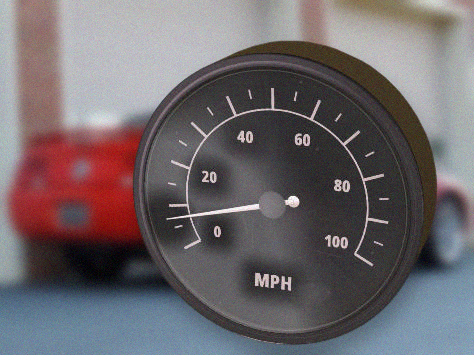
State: 7.5 mph
